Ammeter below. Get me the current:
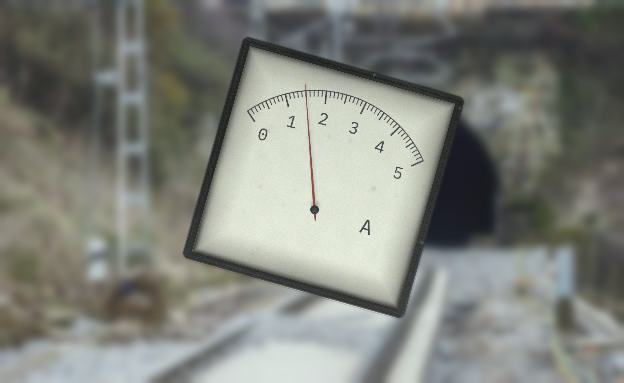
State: 1.5 A
